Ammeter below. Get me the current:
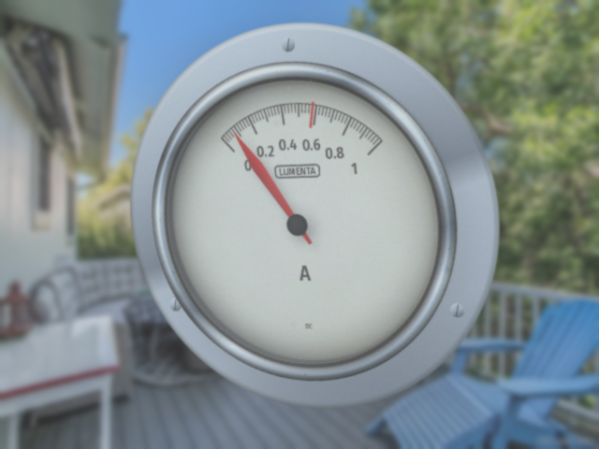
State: 0.1 A
